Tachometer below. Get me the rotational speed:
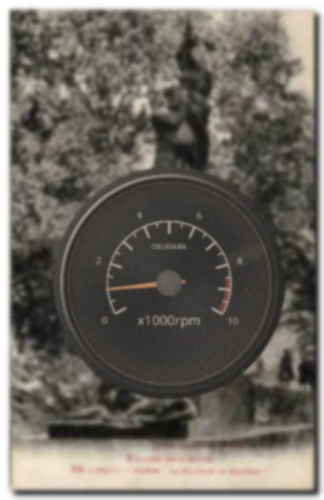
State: 1000 rpm
